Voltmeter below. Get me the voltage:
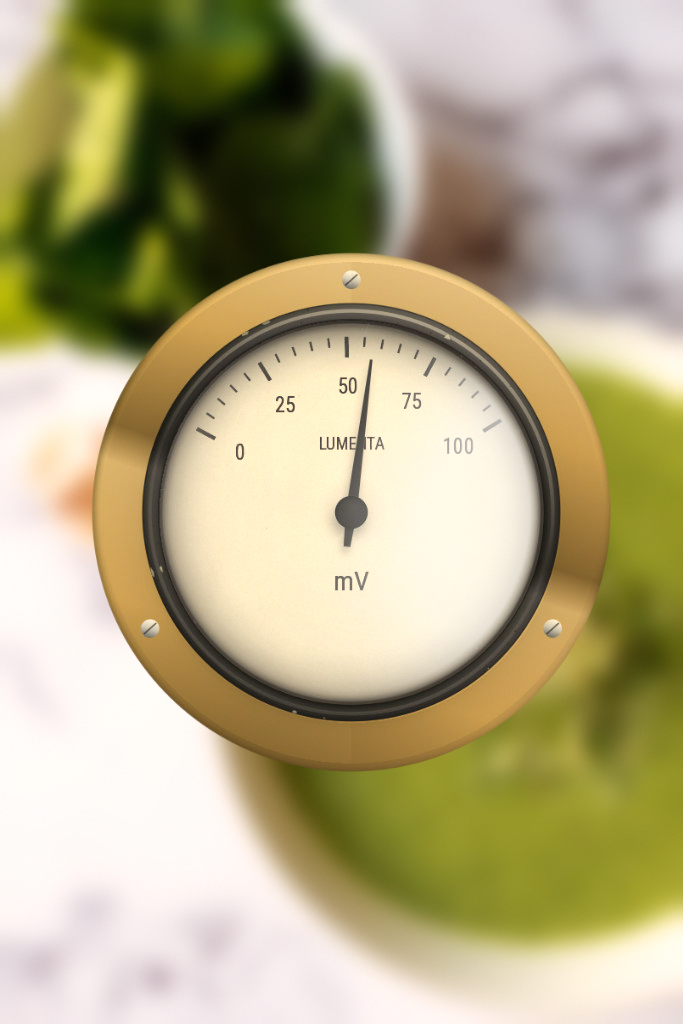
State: 57.5 mV
